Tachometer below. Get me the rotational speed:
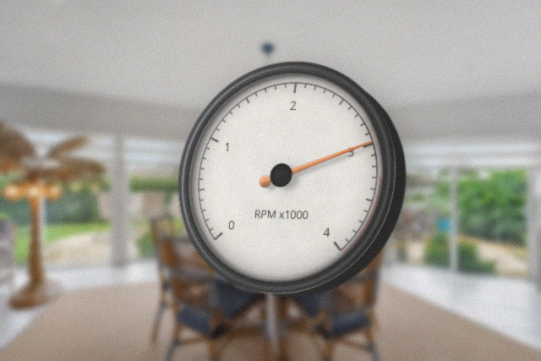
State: 3000 rpm
